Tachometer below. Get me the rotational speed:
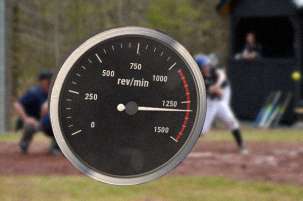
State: 1300 rpm
